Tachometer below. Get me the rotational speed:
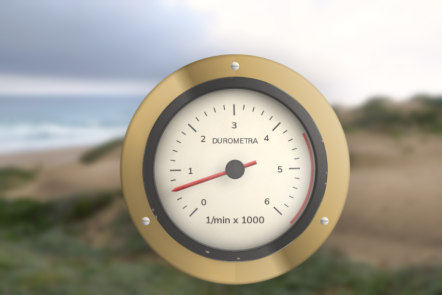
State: 600 rpm
